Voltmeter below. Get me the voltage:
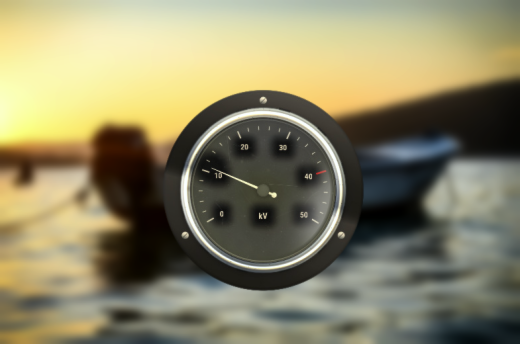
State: 11 kV
